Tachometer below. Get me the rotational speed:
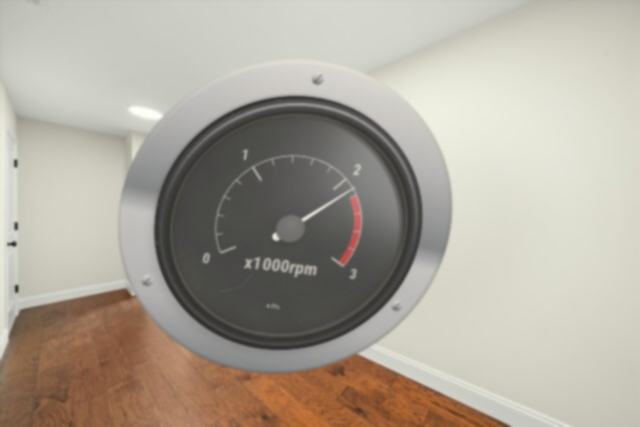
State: 2100 rpm
